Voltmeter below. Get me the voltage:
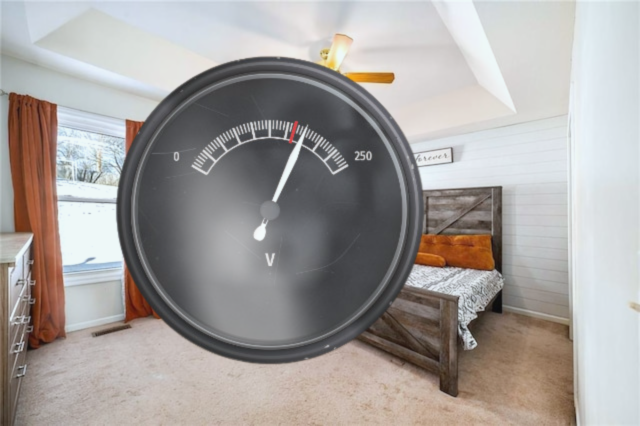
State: 175 V
